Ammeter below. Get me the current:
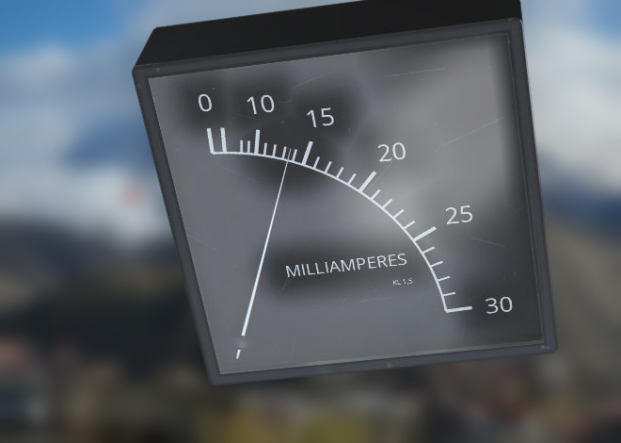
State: 13.5 mA
